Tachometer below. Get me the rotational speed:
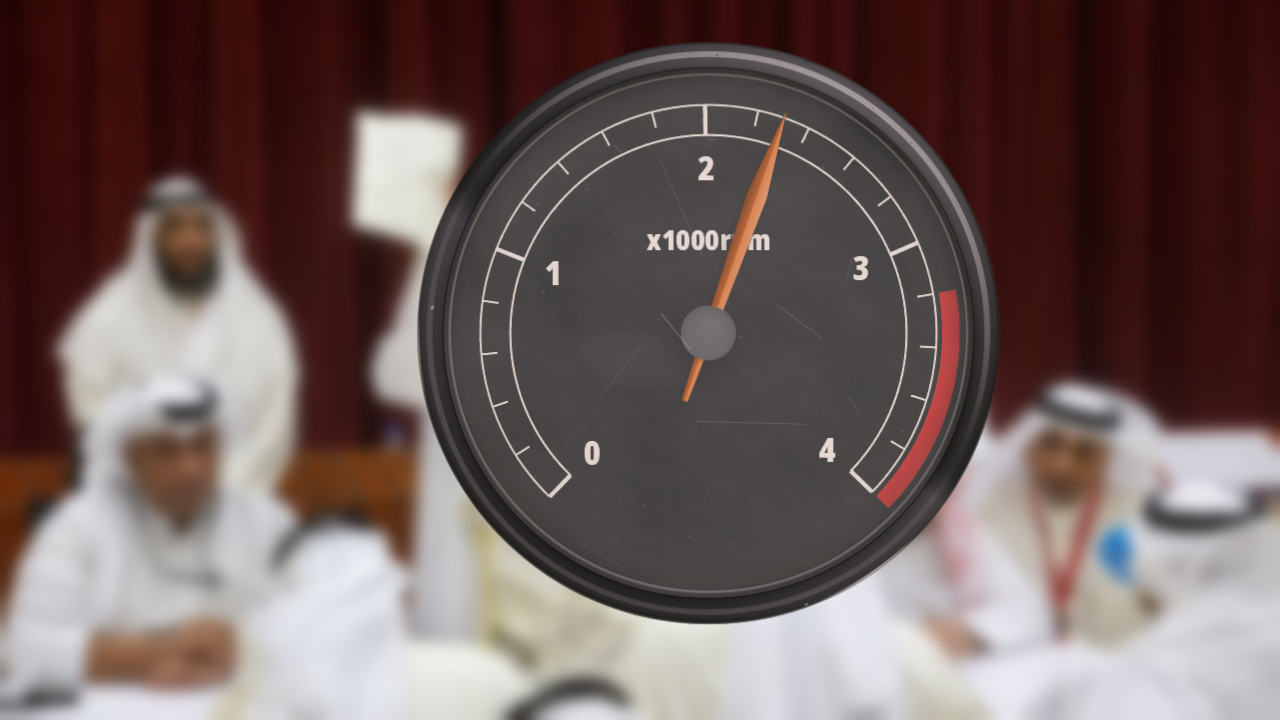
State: 2300 rpm
